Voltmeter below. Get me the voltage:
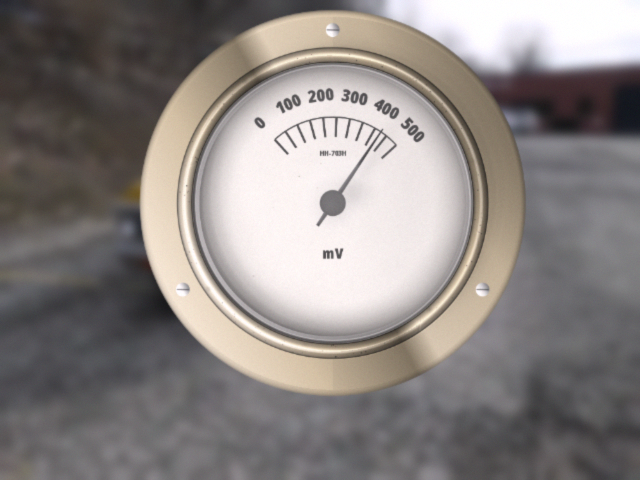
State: 425 mV
